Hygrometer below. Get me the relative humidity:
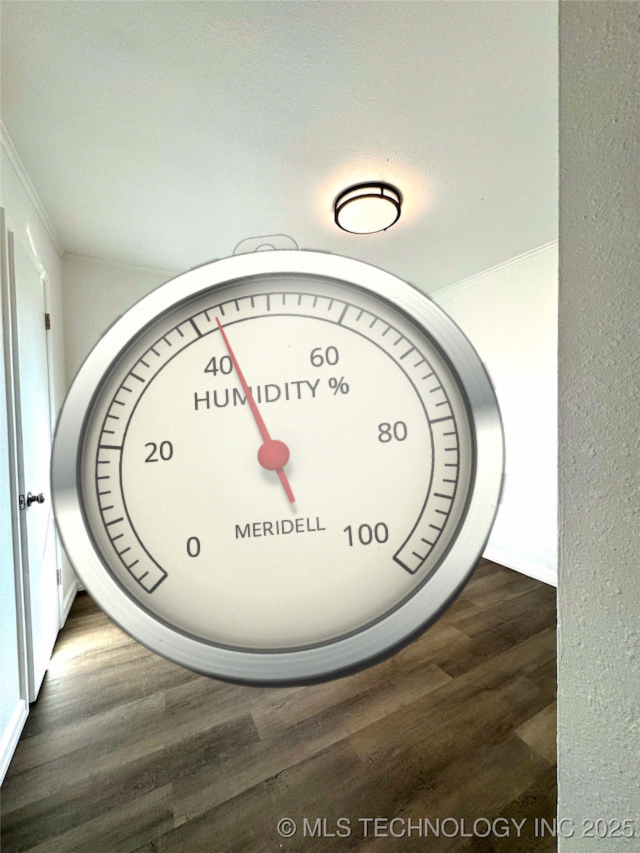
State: 43 %
